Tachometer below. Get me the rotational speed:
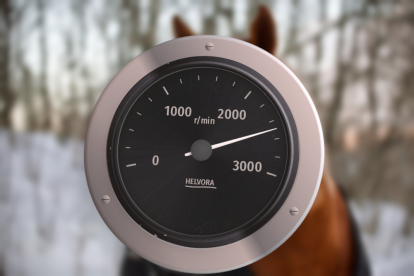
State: 2500 rpm
